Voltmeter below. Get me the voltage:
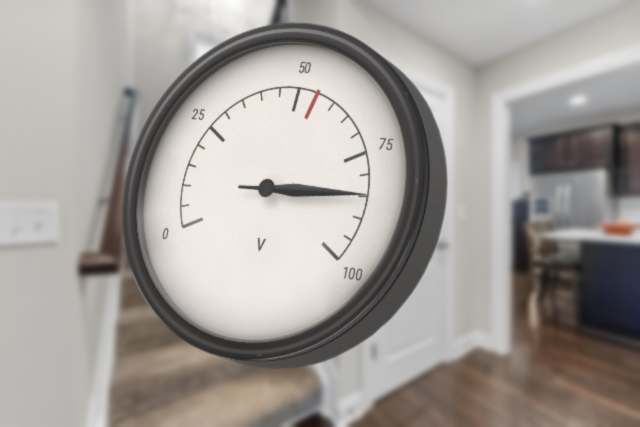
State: 85 V
